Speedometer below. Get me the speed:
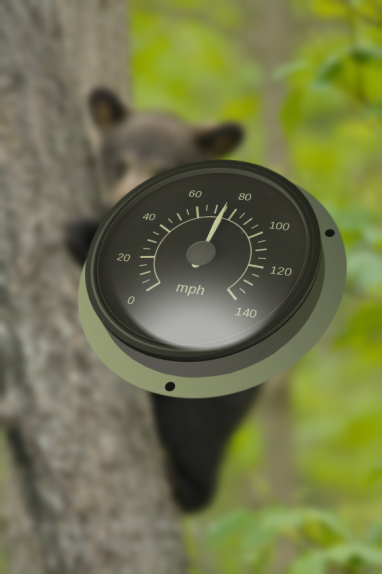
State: 75 mph
